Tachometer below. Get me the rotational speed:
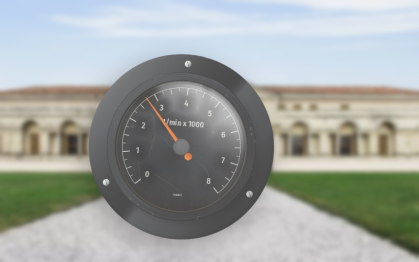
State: 2750 rpm
